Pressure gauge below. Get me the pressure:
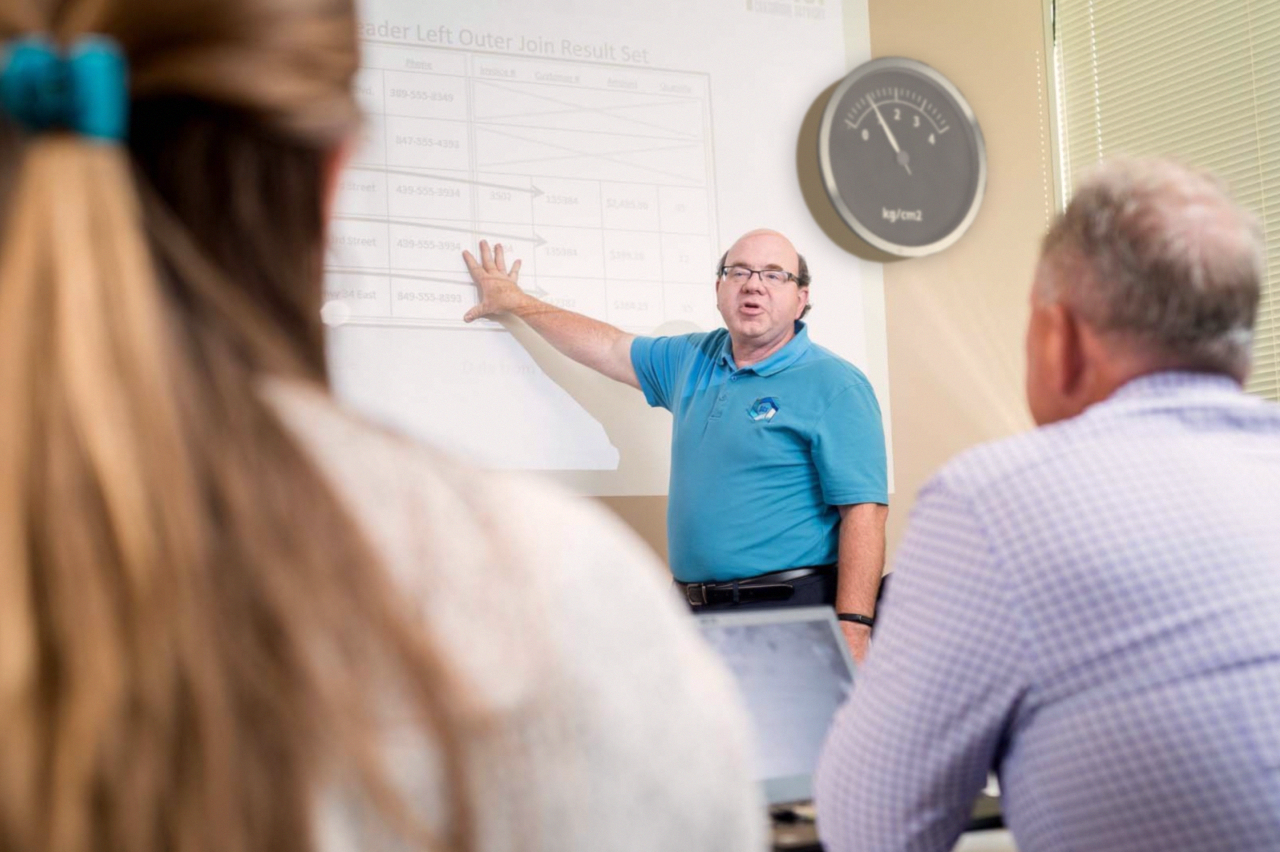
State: 1 kg/cm²
